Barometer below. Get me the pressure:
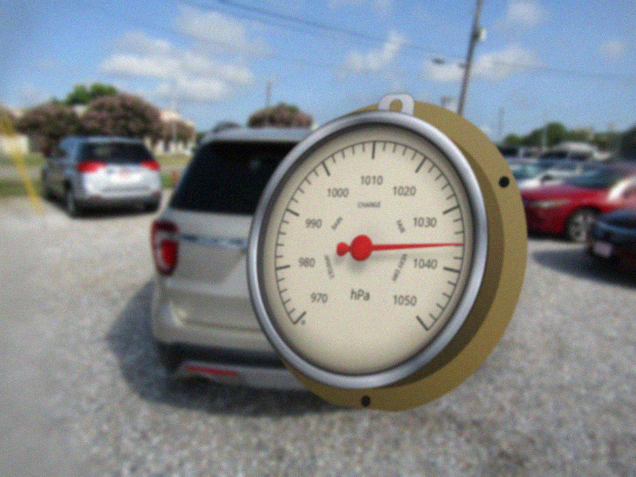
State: 1036 hPa
